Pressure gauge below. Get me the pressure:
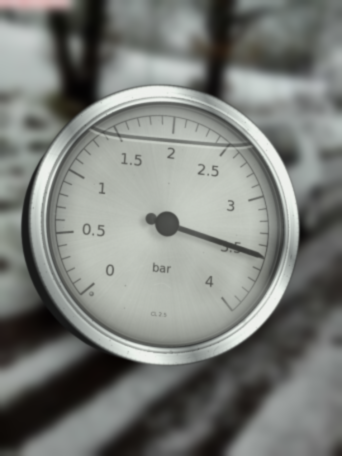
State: 3.5 bar
